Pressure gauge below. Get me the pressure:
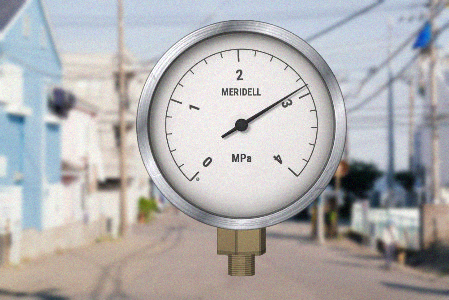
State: 2.9 MPa
